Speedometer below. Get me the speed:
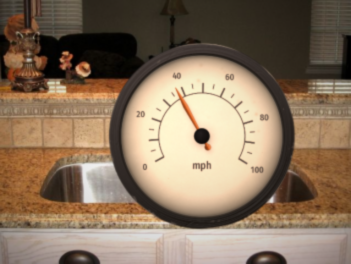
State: 37.5 mph
